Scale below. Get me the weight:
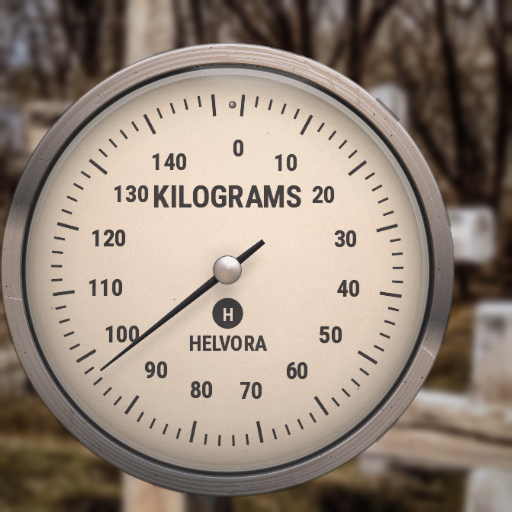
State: 97 kg
